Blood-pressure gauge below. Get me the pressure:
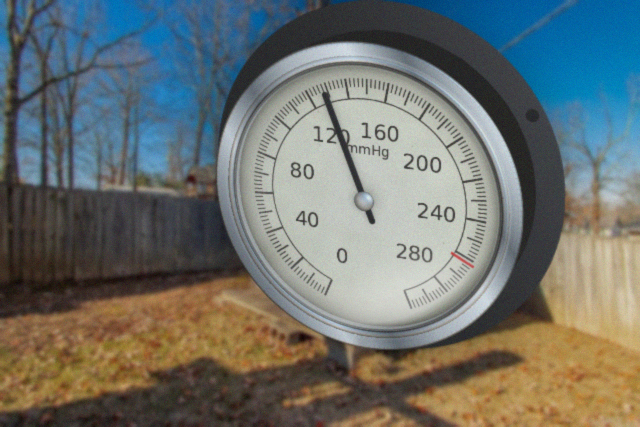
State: 130 mmHg
